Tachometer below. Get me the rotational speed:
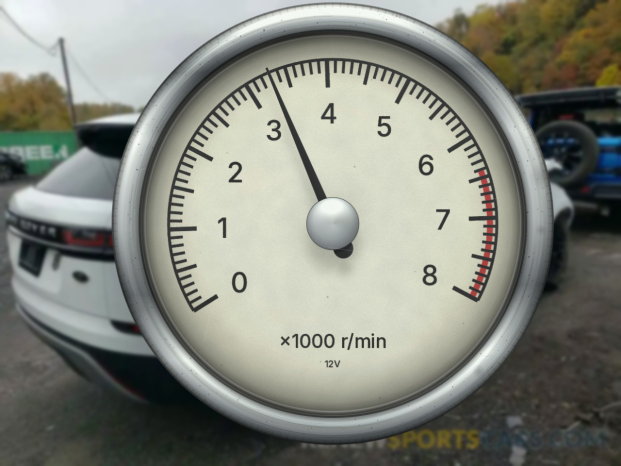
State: 3300 rpm
